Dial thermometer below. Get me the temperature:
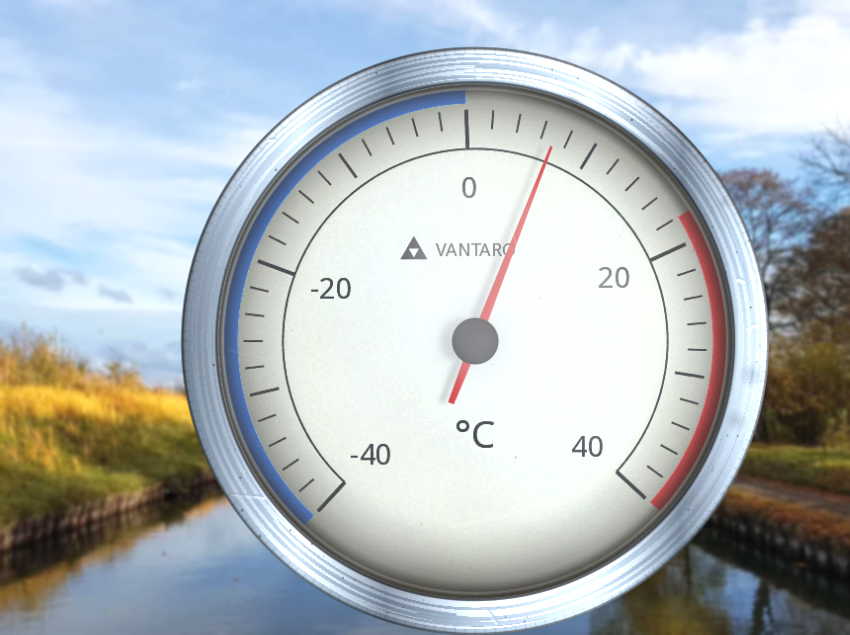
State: 7 °C
